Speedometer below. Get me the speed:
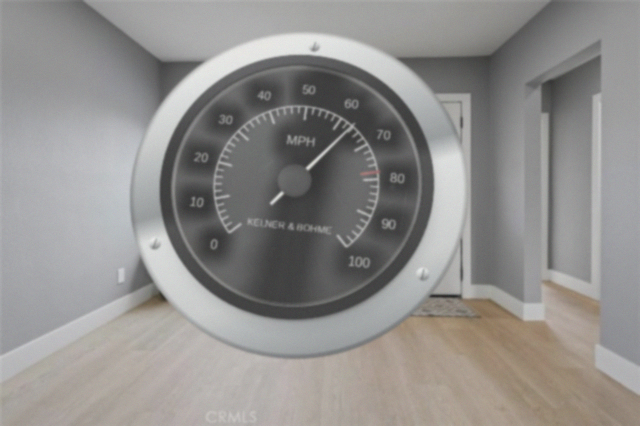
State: 64 mph
